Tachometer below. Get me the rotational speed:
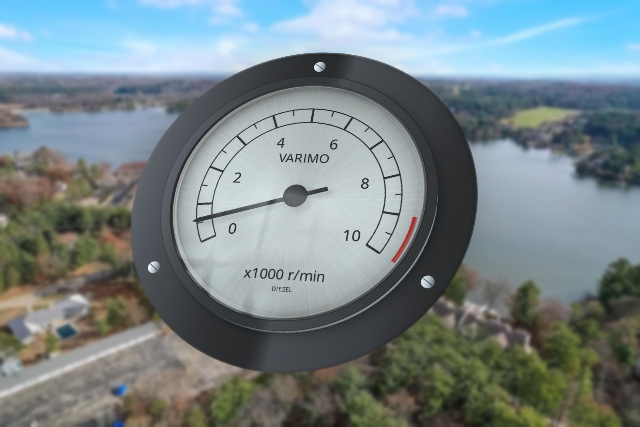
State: 500 rpm
